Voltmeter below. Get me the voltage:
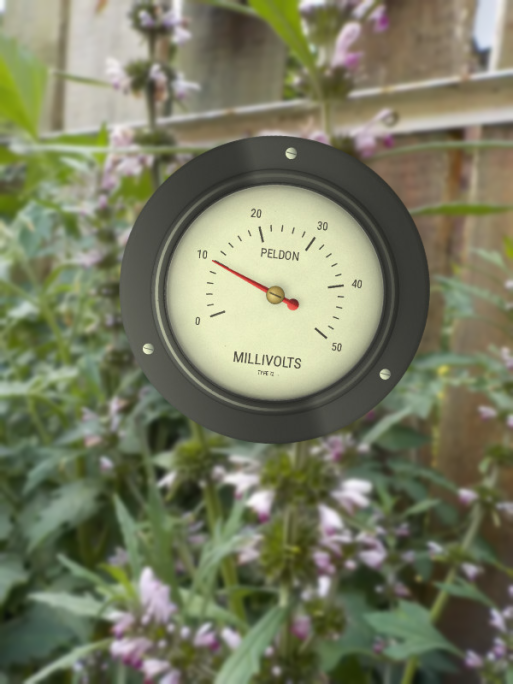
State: 10 mV
